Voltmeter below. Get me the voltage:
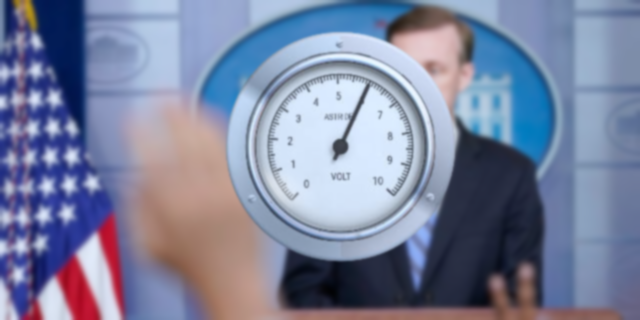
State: 6 V
